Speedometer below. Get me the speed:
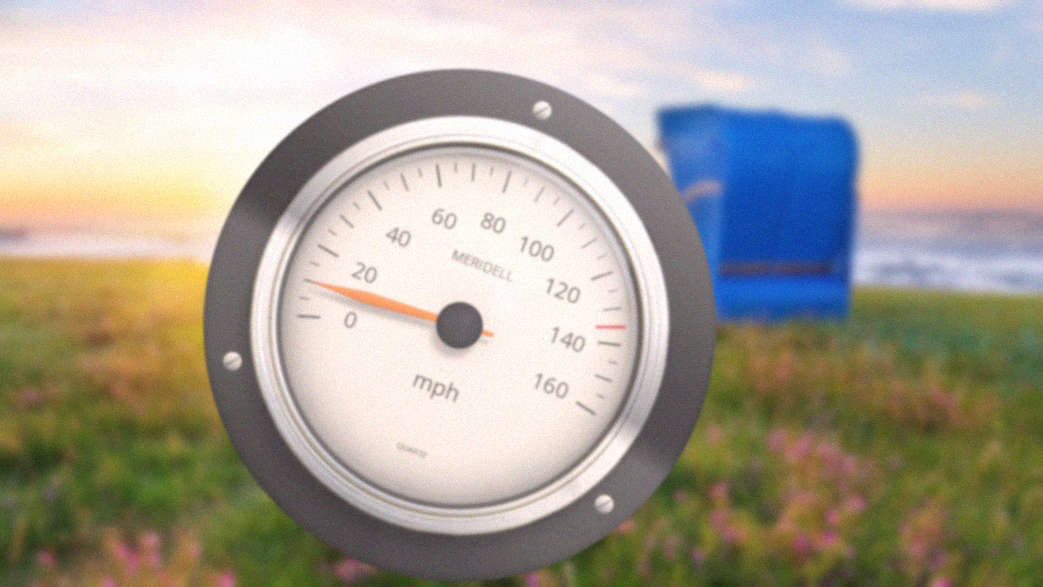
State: 10 mph
